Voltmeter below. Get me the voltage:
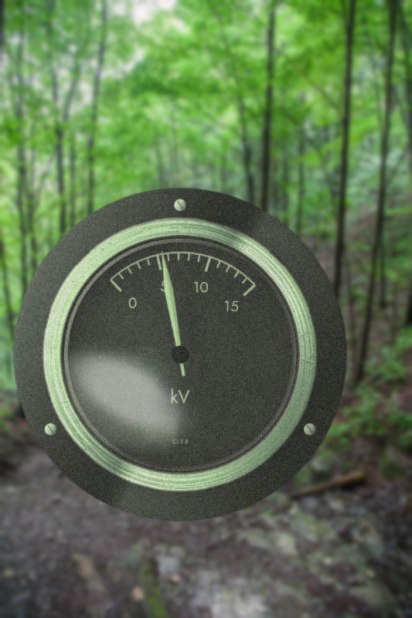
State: 5.5 kV
